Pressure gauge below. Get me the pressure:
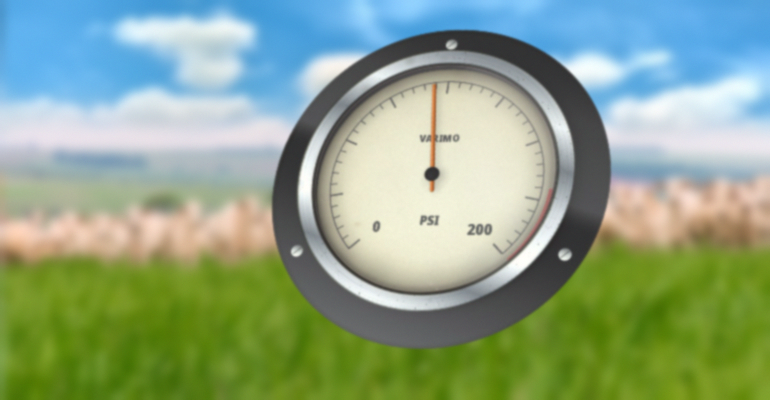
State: 95 psi
